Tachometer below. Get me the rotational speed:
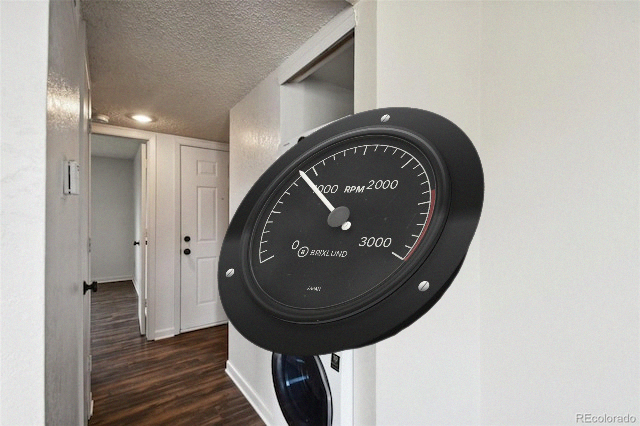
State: 900 rpm
